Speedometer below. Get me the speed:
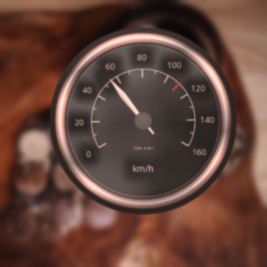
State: 55 km/h
